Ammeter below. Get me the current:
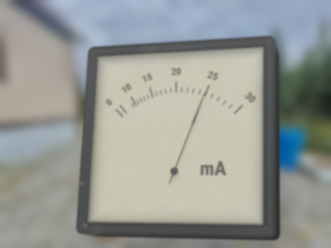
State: 25 mA
